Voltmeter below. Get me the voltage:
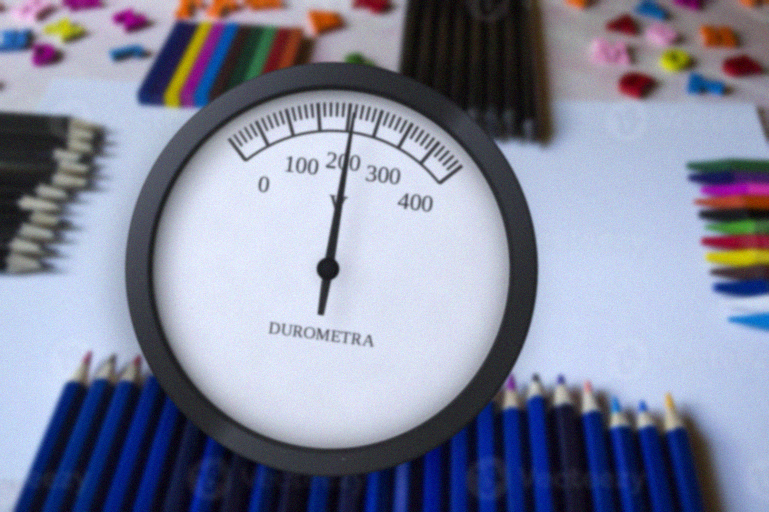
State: 210 V
